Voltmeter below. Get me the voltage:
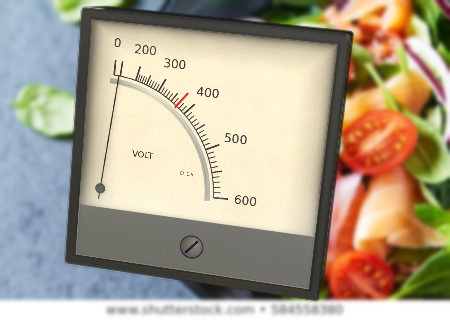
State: 100 V
